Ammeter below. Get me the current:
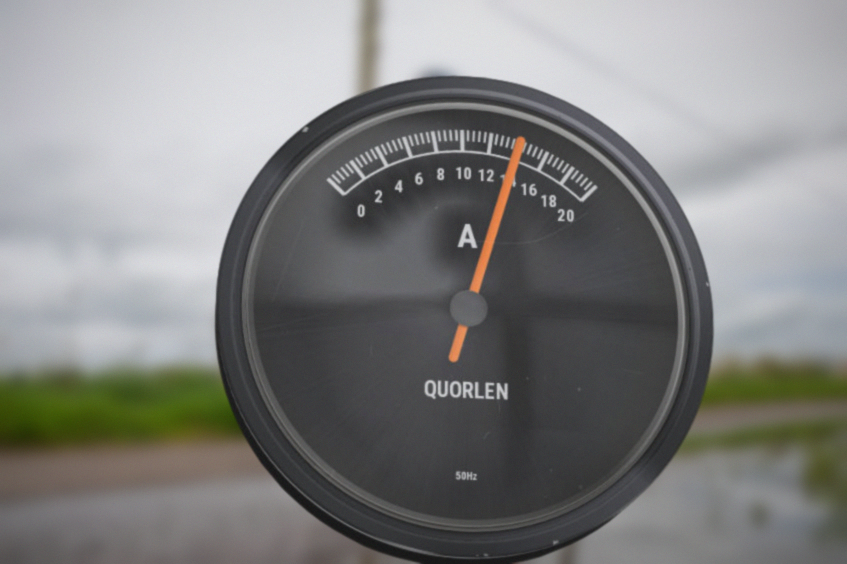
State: 14 A
